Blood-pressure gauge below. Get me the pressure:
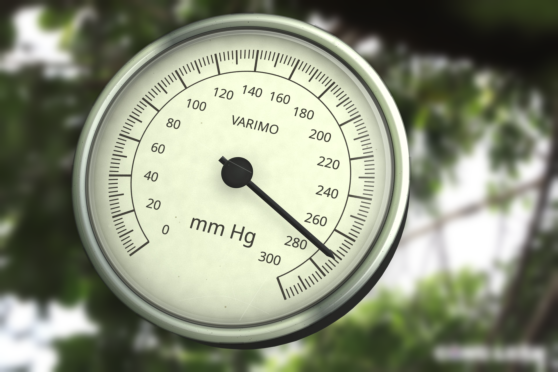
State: 272 mmHg
